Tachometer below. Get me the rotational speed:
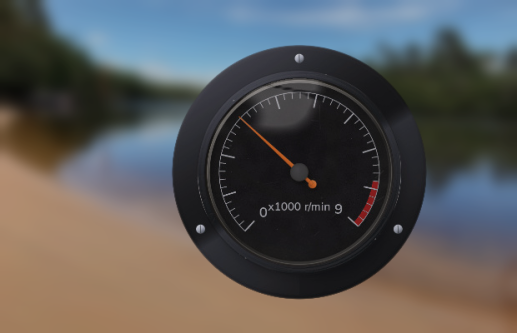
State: 3000 rpm
